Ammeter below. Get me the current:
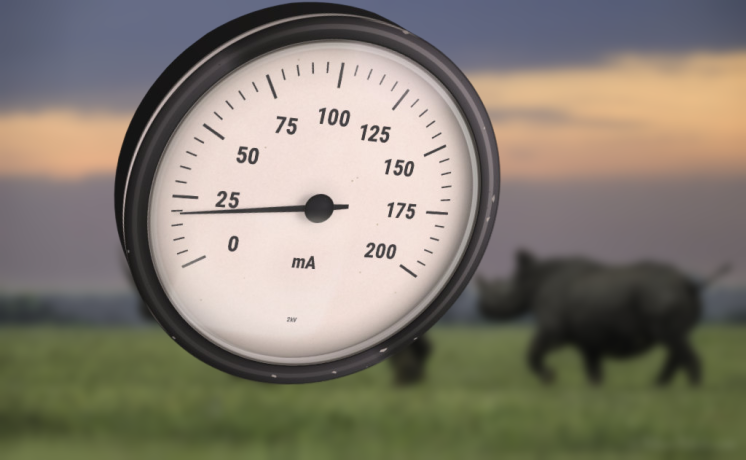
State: 20 mA
